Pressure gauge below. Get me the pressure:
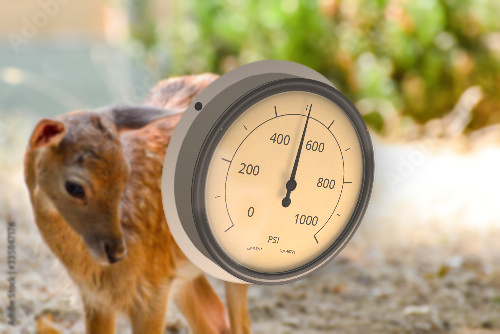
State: 500 psi
